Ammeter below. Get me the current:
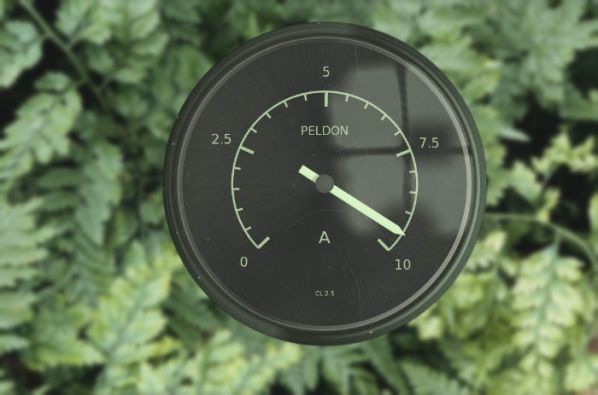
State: 9.5 A
